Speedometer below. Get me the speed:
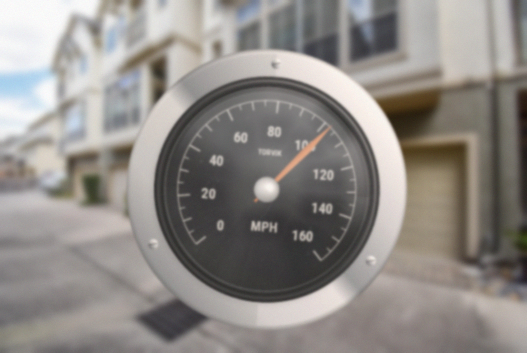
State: 102.5 mph
